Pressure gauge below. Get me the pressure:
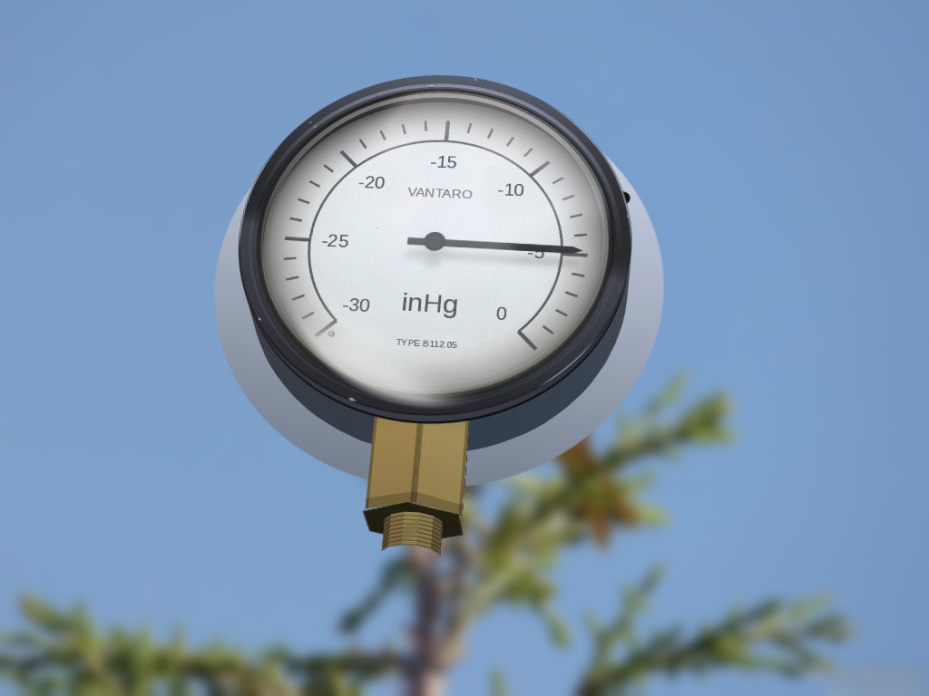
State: -5 inHg
